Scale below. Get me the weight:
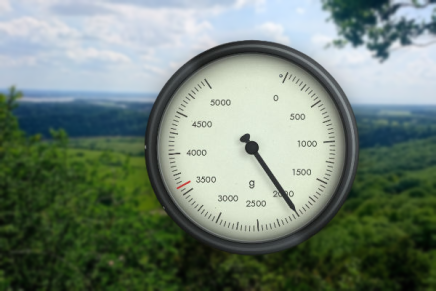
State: 2000 g
